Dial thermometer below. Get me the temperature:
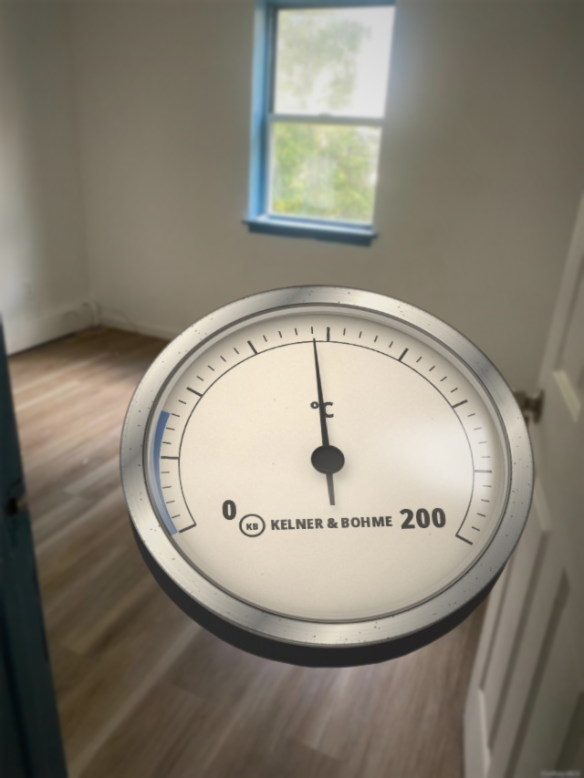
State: 95 °C
